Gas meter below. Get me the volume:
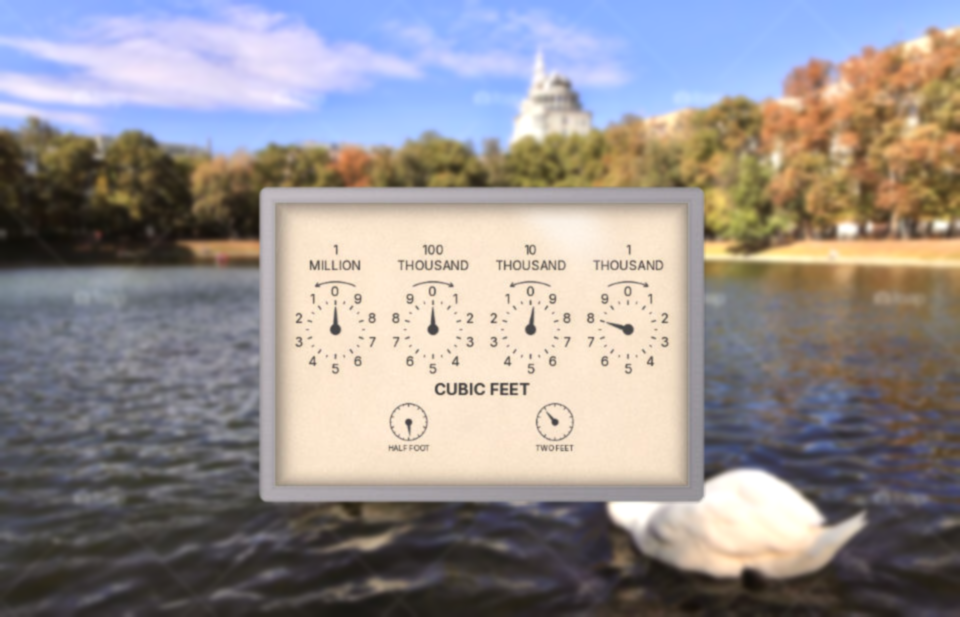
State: 999800 ft³
